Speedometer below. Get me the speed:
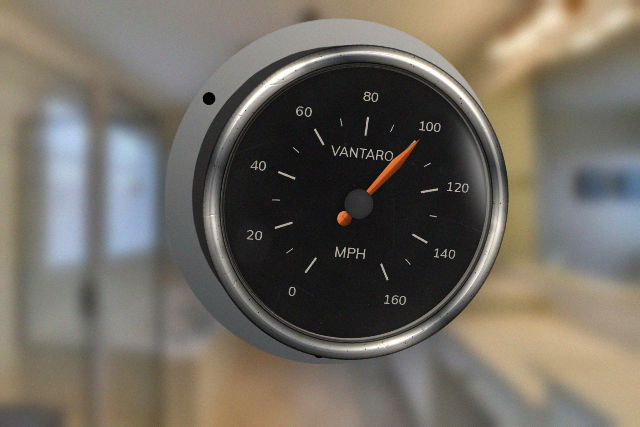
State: 100 mph
